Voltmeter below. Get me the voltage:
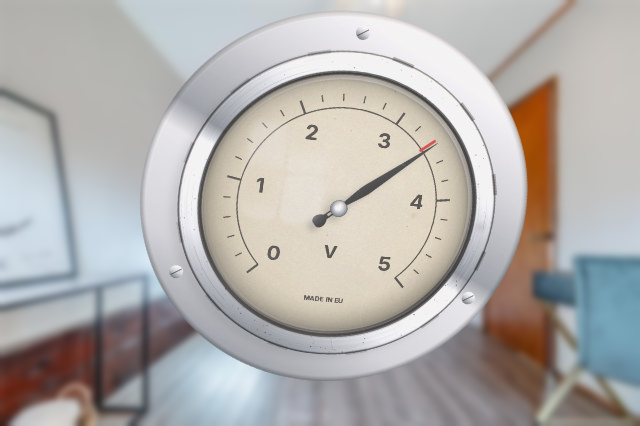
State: 3.4 V
